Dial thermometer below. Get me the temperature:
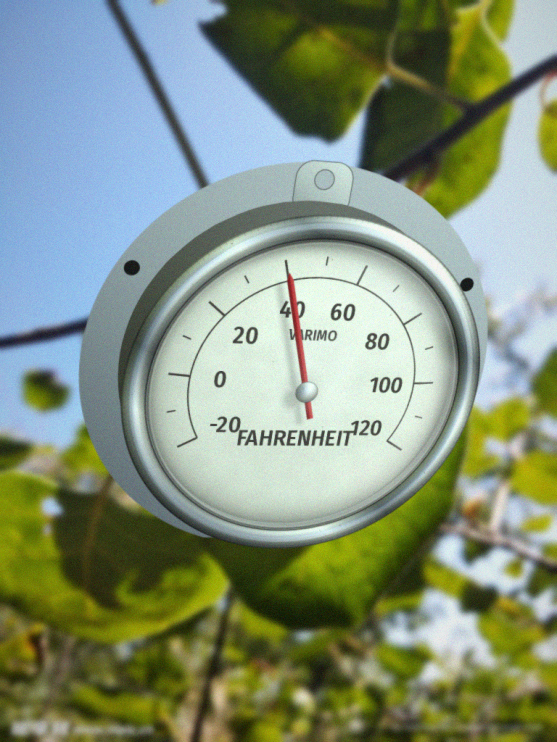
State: 40 °F
